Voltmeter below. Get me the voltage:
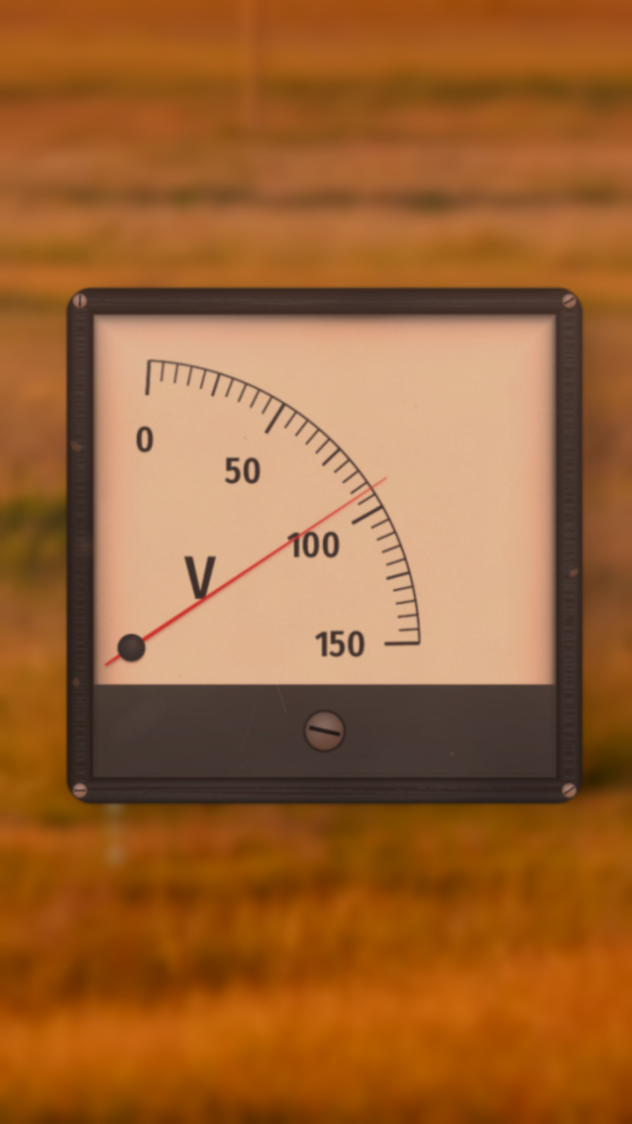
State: 92.5 V
